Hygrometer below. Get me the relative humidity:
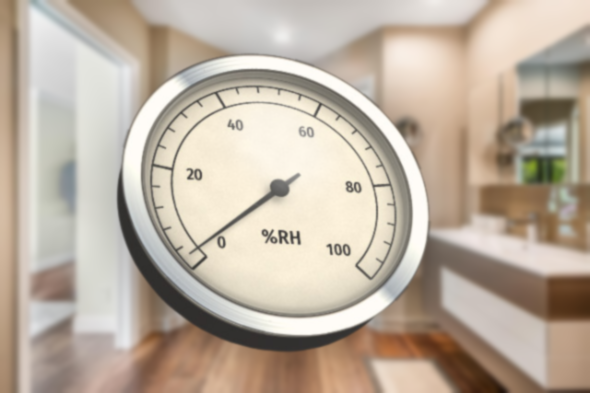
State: 2 %
